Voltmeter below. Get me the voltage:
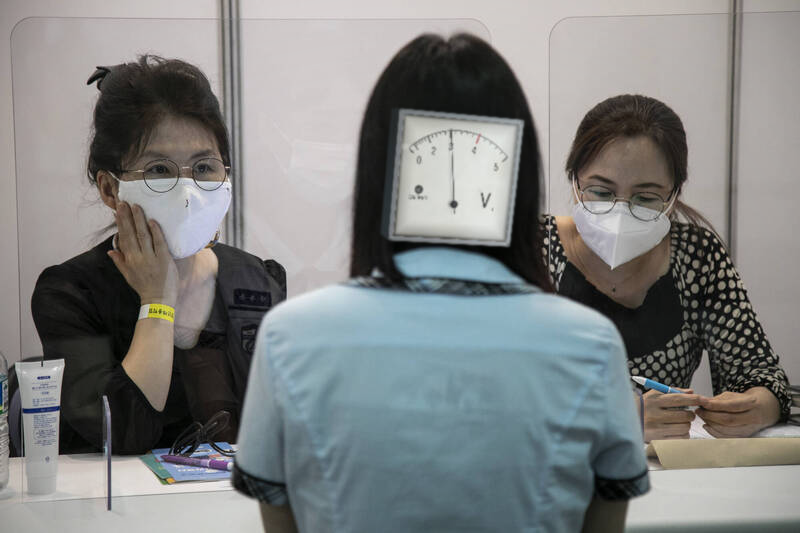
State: 3 V
